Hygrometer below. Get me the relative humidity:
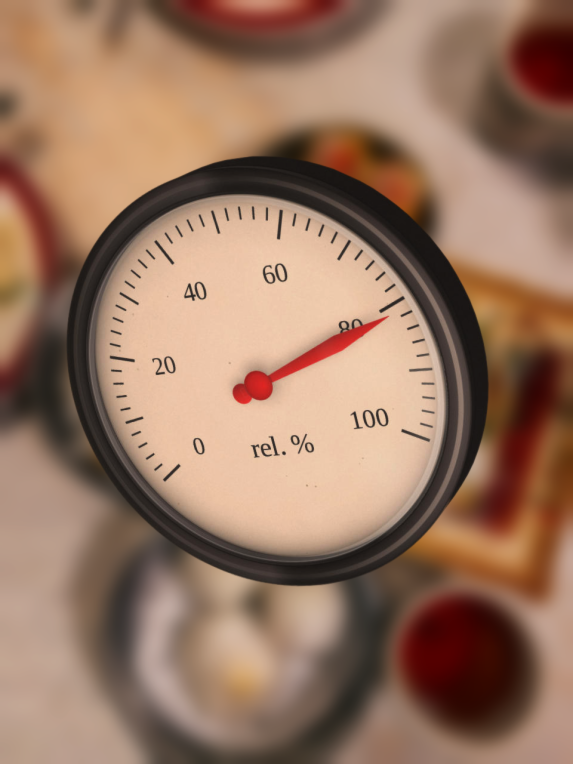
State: 81 %
